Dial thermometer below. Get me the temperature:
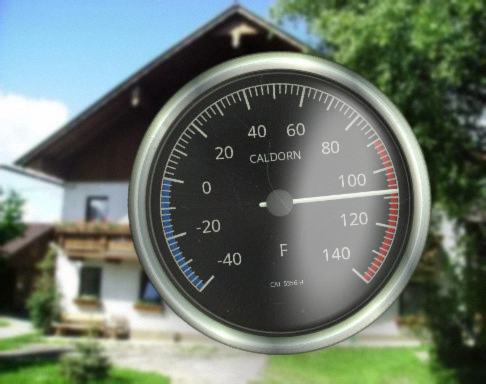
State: 108 °F
